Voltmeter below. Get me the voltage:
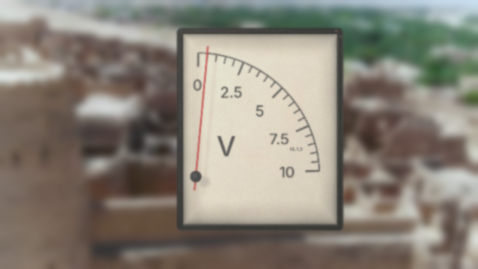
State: 0.5 V
